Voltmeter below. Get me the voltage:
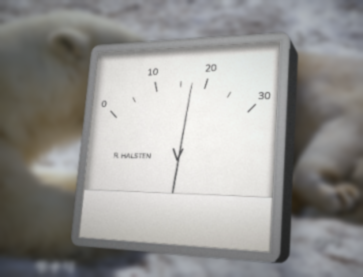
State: 17.5 V
